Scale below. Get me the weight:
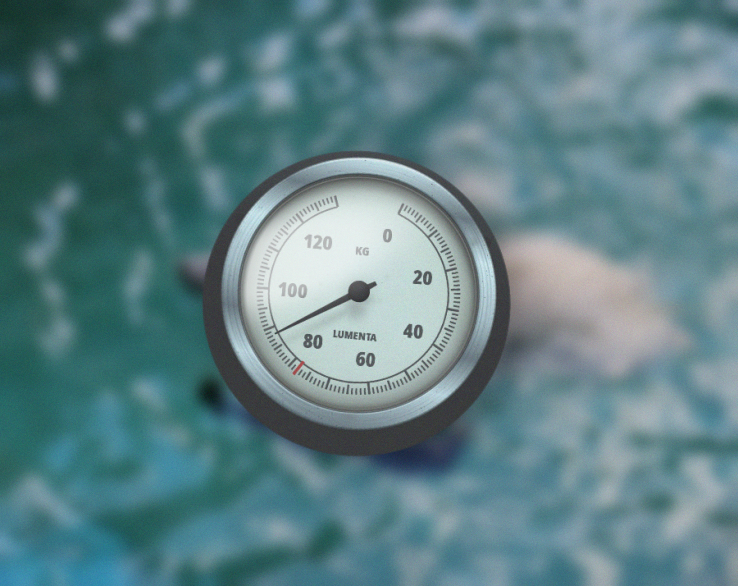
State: 88 kg
